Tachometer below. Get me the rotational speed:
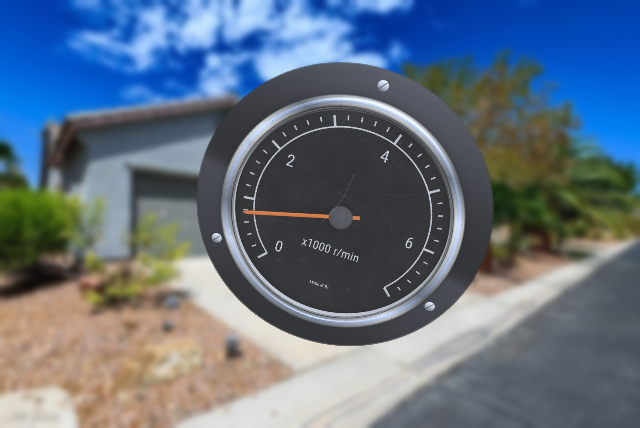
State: 800 rpm
